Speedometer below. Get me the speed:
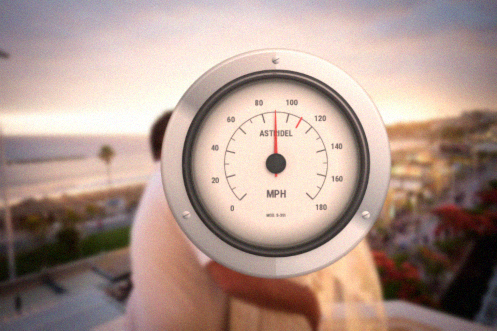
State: 90 mph
